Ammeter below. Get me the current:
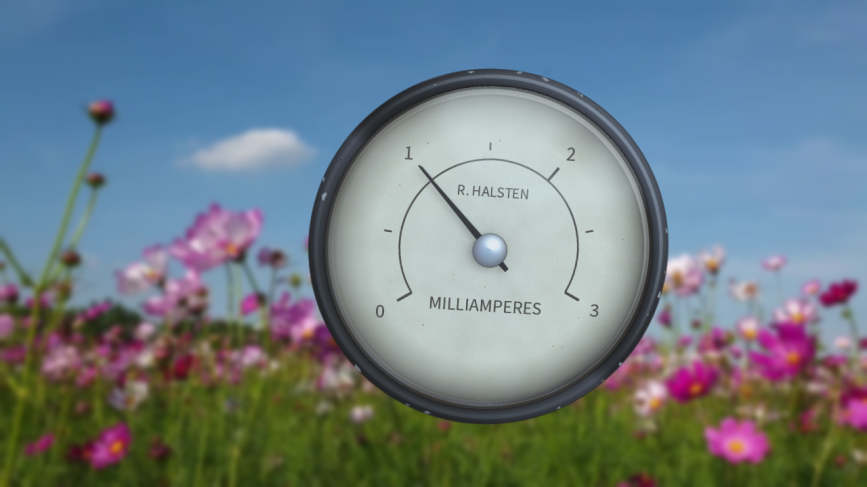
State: 1 mA
